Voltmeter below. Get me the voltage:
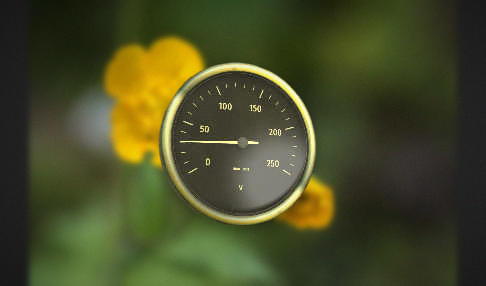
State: 30 V
